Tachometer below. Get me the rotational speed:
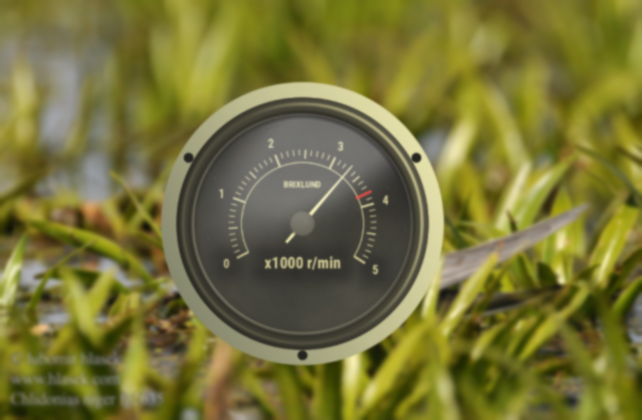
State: 3300 rpm
